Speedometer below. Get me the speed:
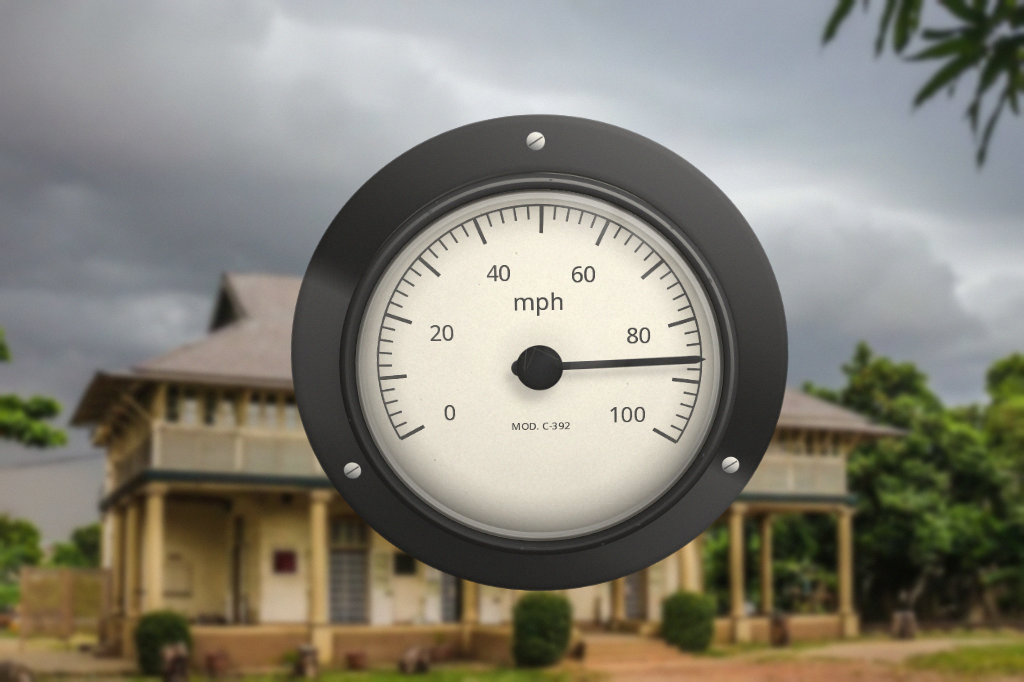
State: 86 mph
